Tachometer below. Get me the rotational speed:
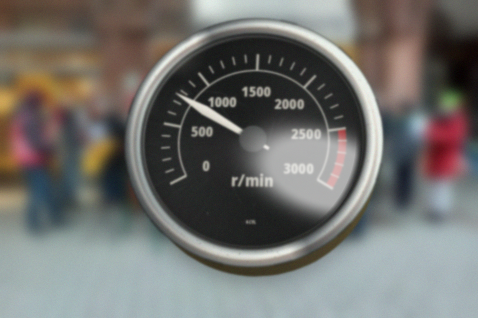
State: 750 rpm
